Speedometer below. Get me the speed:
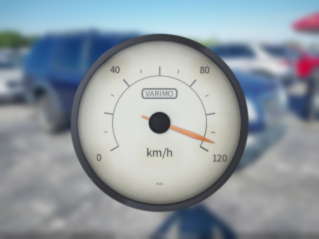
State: 115 km/h
